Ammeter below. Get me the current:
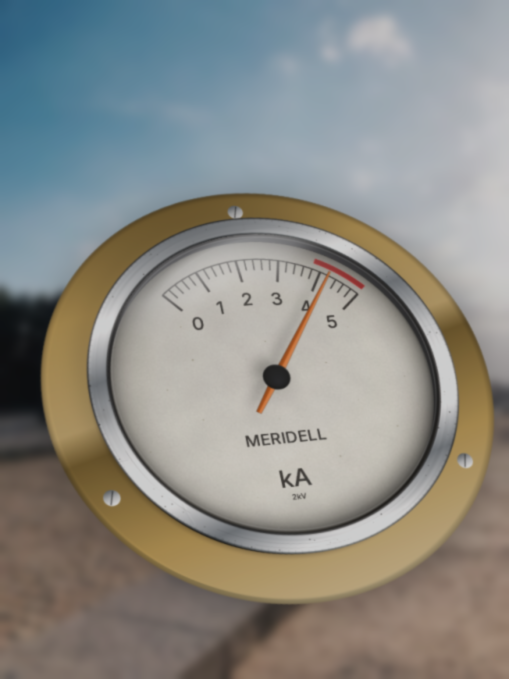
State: 4.2 kA
